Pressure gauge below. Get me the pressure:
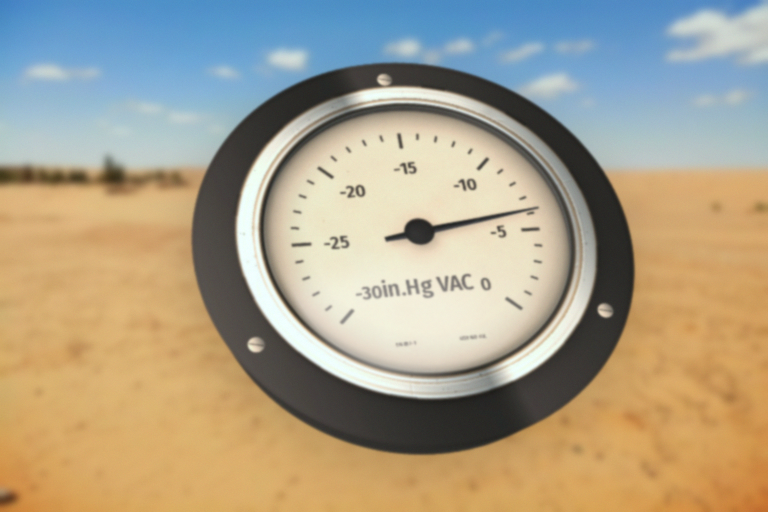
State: -6 inHg
